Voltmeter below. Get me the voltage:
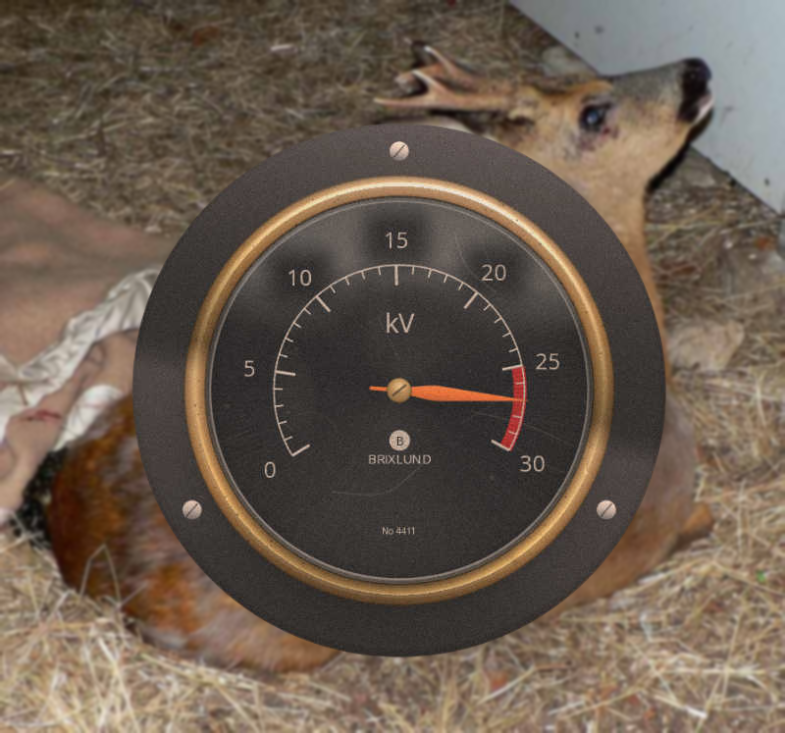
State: 27 kV
